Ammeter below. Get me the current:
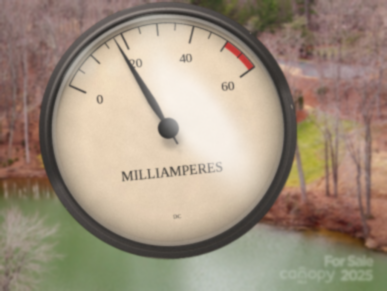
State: 17.5 mA
